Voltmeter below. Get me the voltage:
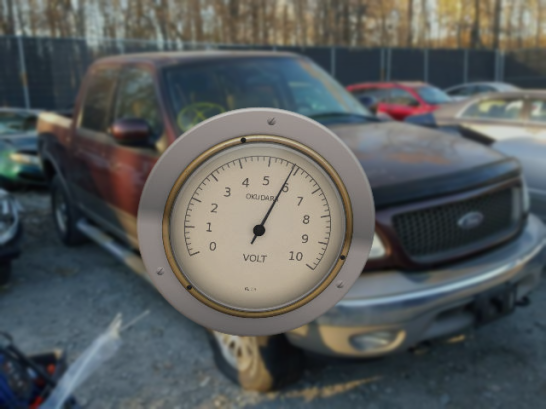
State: 5.8 V
